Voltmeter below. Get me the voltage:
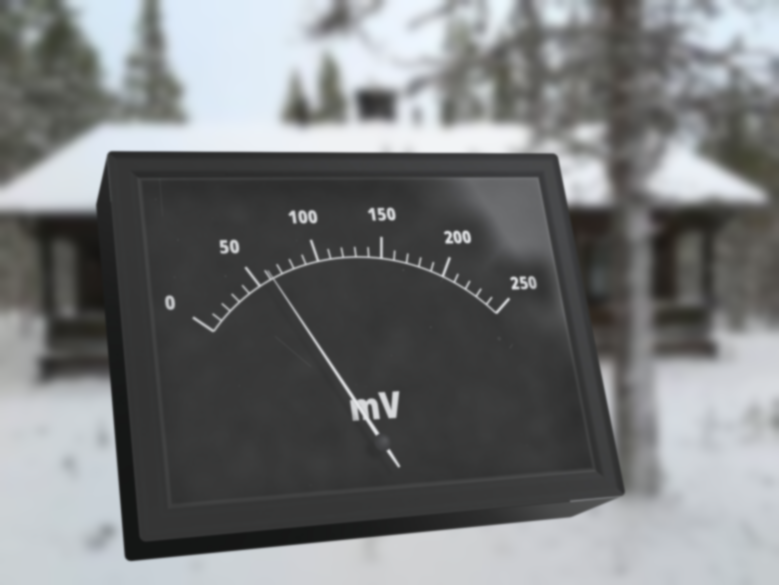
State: 60 mV
